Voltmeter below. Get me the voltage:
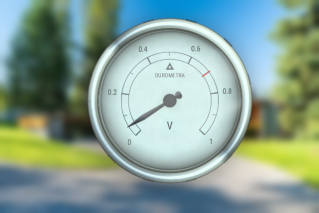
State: 0.05 V
